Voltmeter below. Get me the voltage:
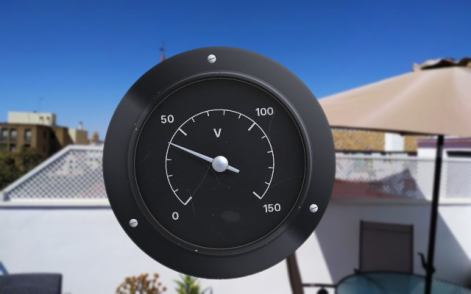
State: 40 V
